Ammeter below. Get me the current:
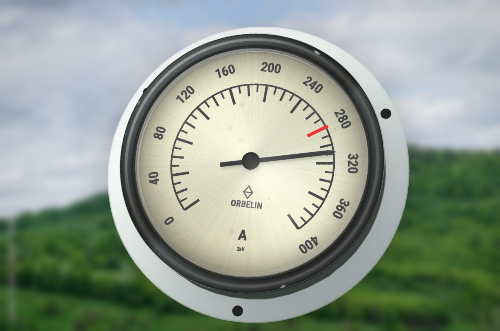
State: 310 A
